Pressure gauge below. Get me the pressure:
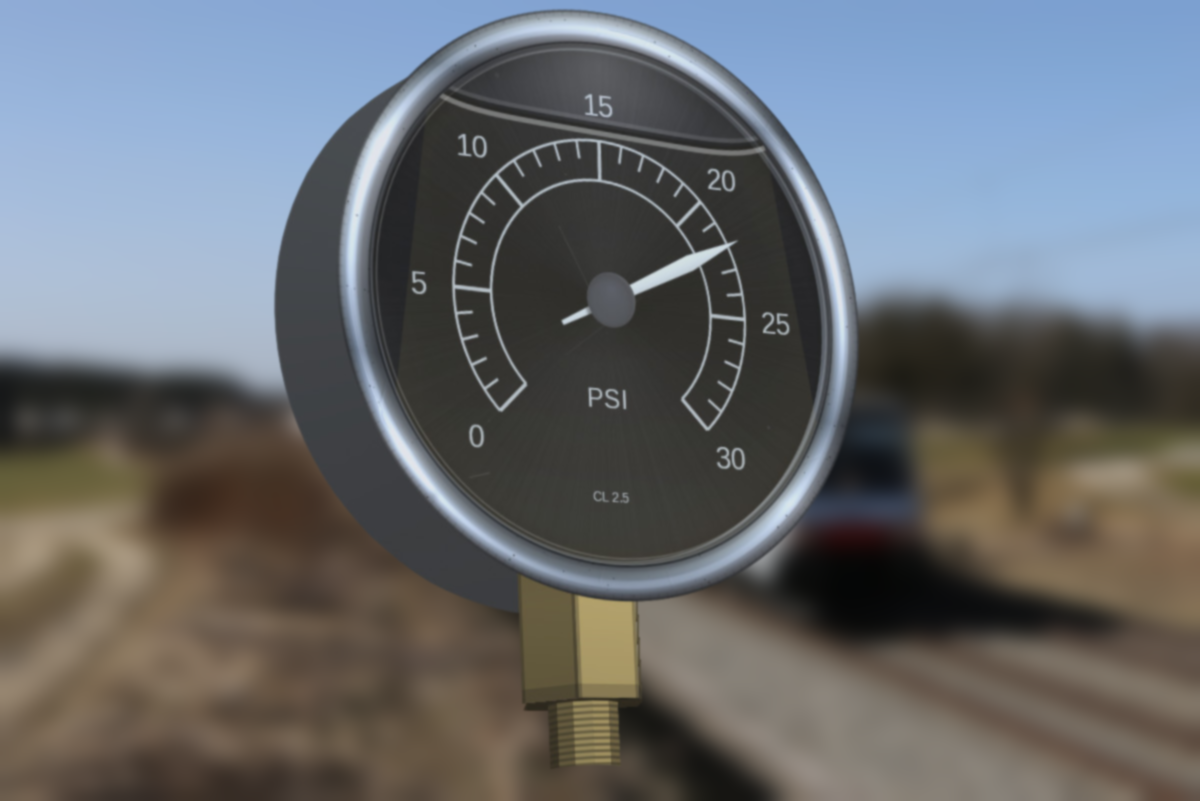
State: 22 psi
